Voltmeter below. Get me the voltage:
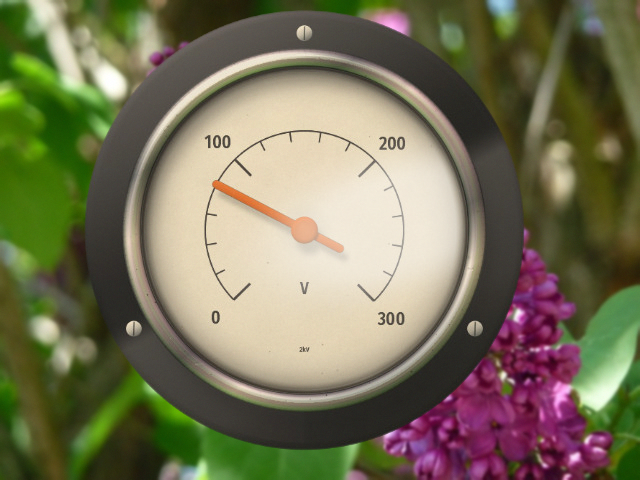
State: 80 V
